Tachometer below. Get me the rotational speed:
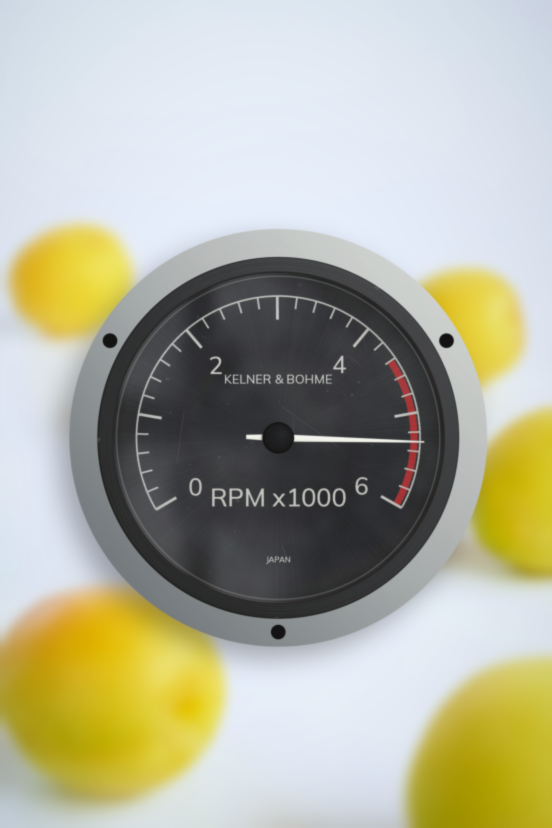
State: 5300 rpm
